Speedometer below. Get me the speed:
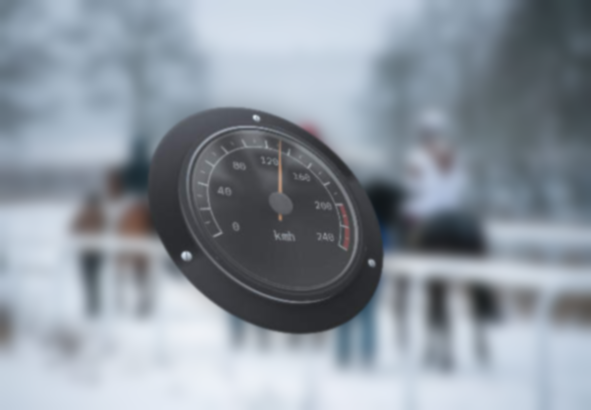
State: 130 km/h
